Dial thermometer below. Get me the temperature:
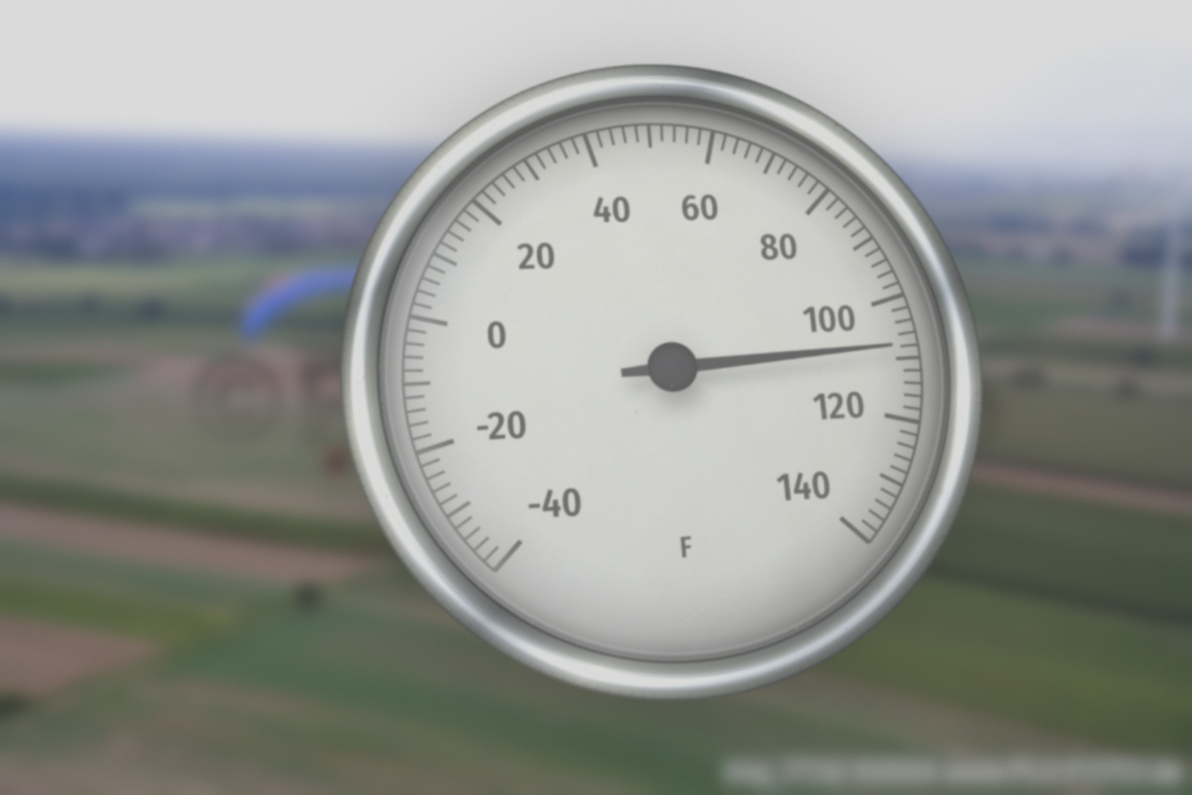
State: 108 °F
